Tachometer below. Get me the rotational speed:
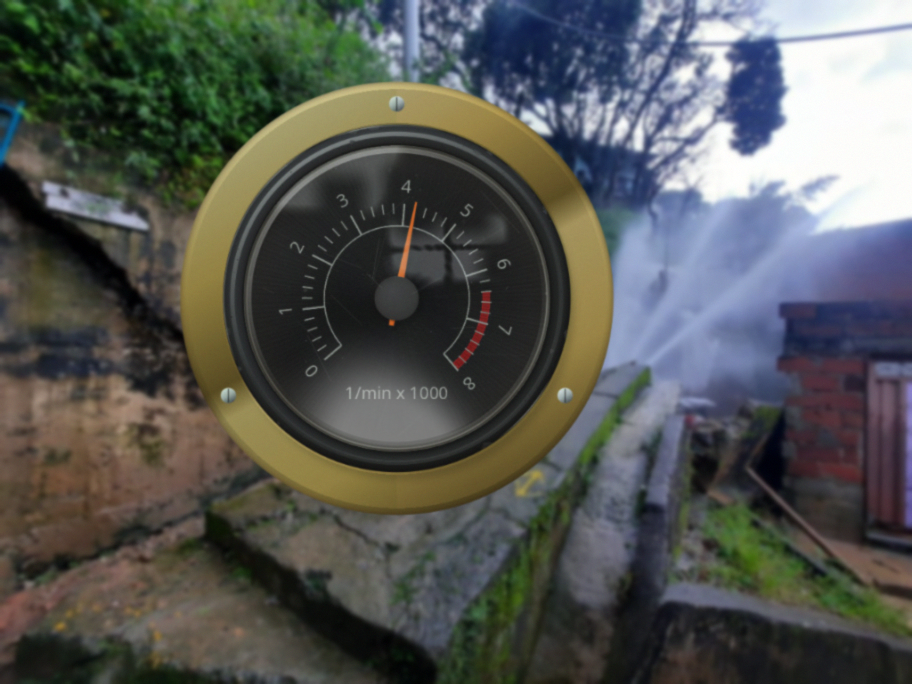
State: 4200 rpm
